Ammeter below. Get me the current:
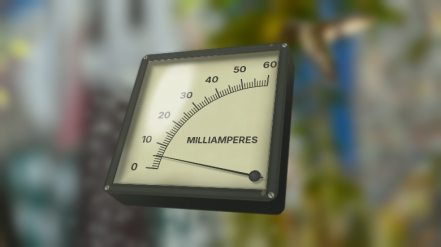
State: 5 mA
